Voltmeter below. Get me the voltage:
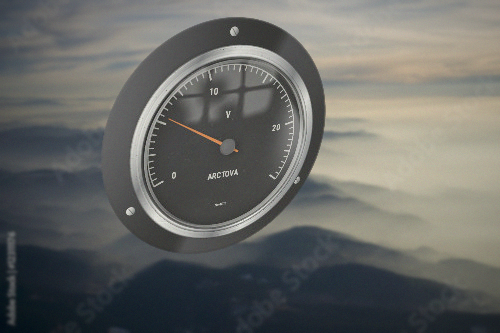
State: 5.5 V
